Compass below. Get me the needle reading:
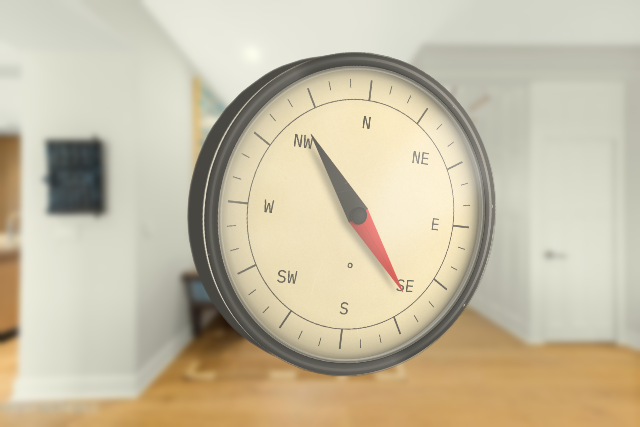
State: 140 °
